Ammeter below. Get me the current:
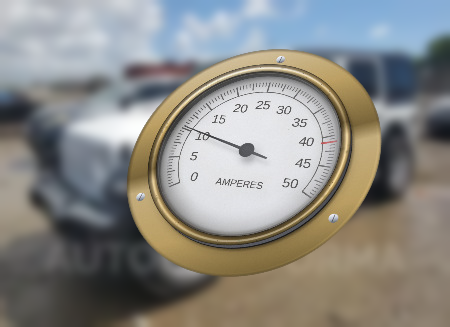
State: 10 A
